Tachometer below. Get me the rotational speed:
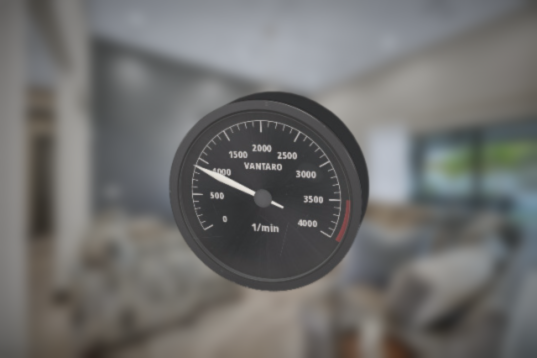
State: 900 rpm
